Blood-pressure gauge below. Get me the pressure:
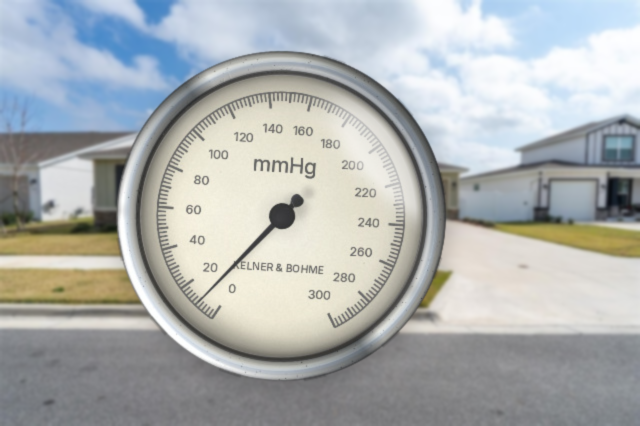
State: 10 mmHg
